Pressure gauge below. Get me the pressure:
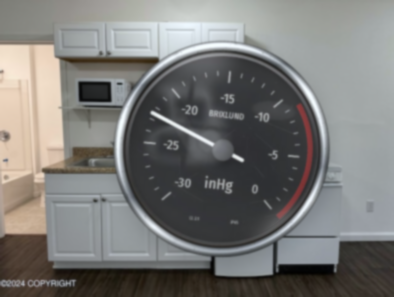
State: -22.5 inHg
